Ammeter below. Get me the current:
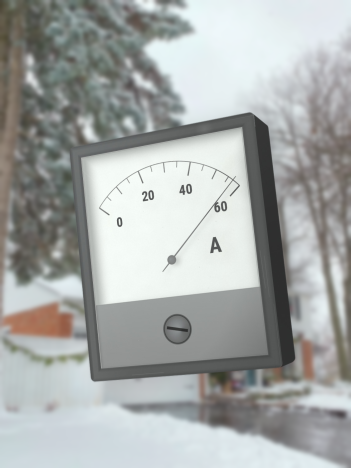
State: 57.5 A
